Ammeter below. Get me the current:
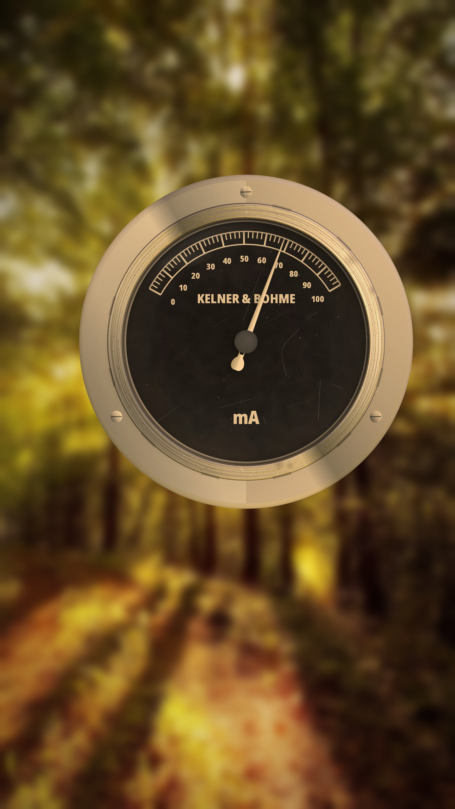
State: 68 mA
